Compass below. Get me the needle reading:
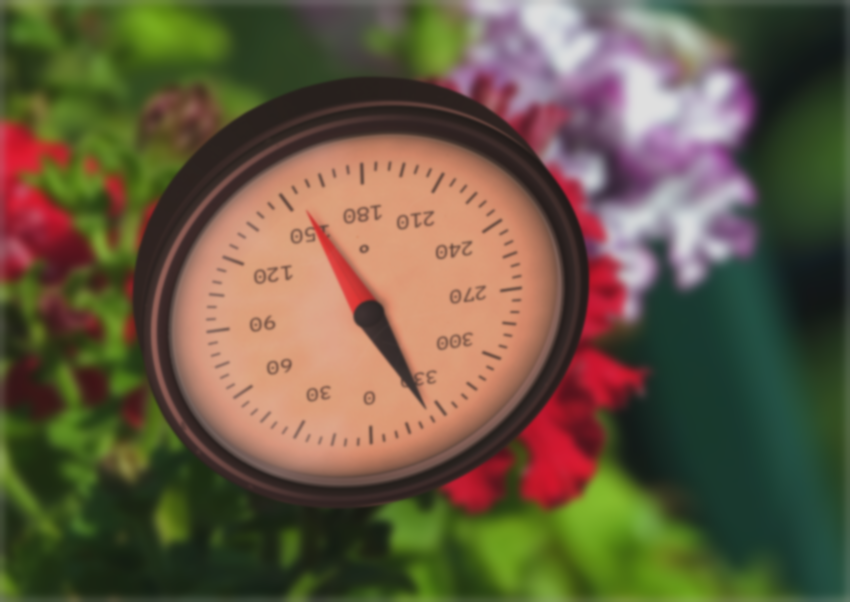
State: 155 °
